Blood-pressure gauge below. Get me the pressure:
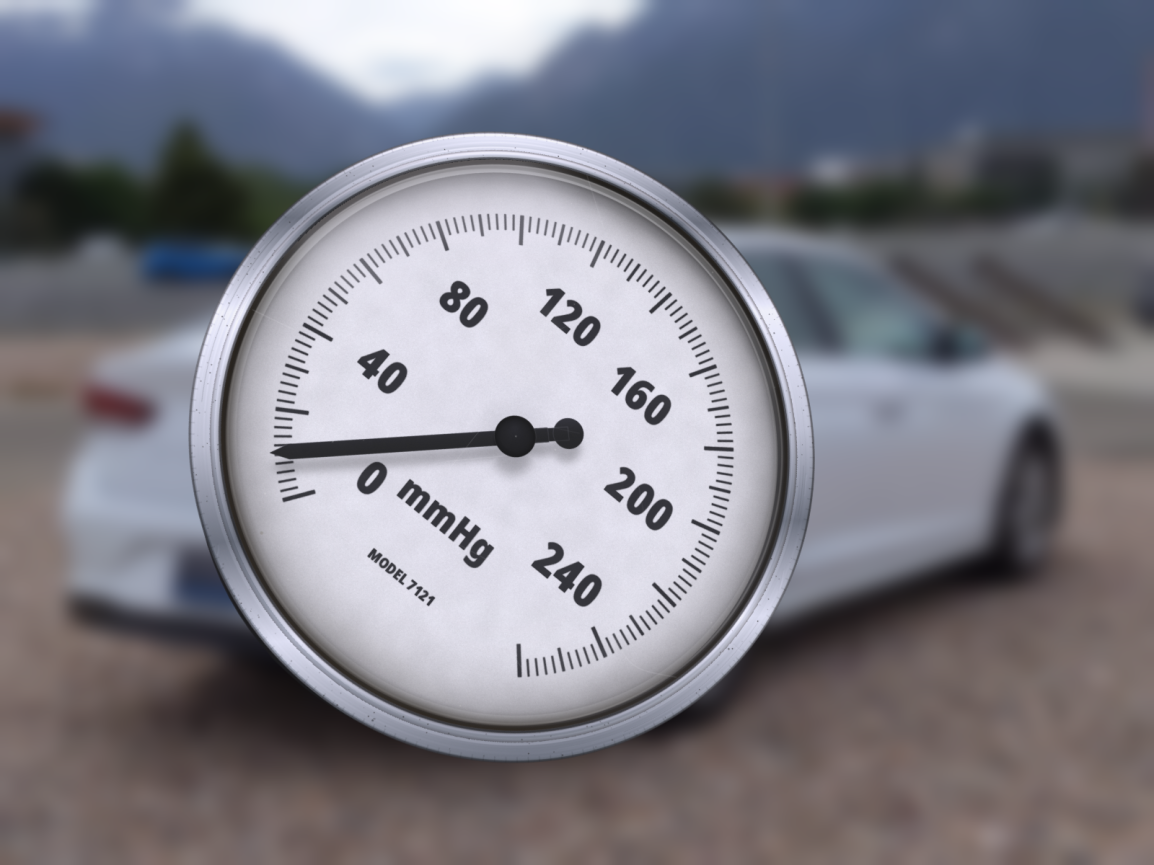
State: 10 mmHg
